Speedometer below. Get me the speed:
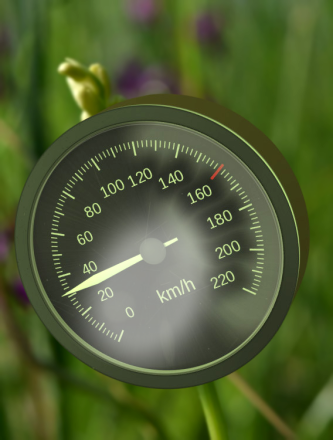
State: 32 km/h
